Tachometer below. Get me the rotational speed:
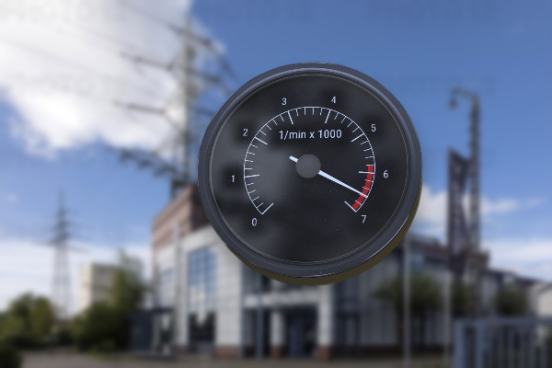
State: 6600 rpm
